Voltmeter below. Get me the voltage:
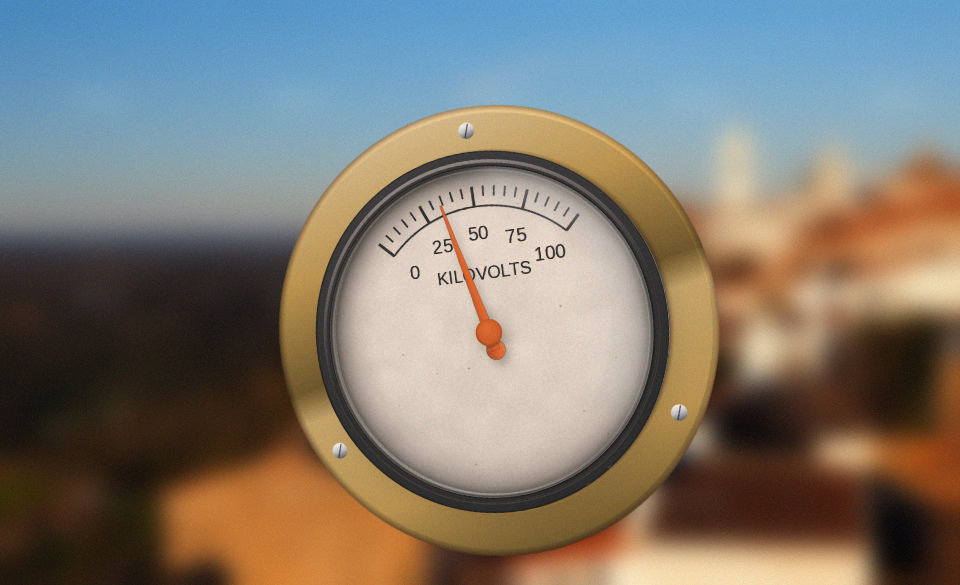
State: 35 kV
